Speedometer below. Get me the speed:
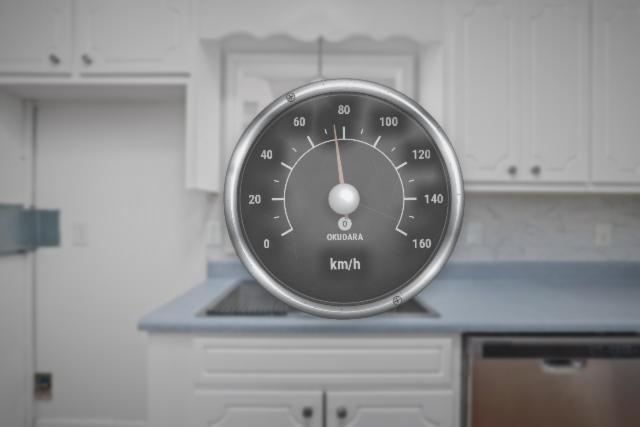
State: 75 km/h
